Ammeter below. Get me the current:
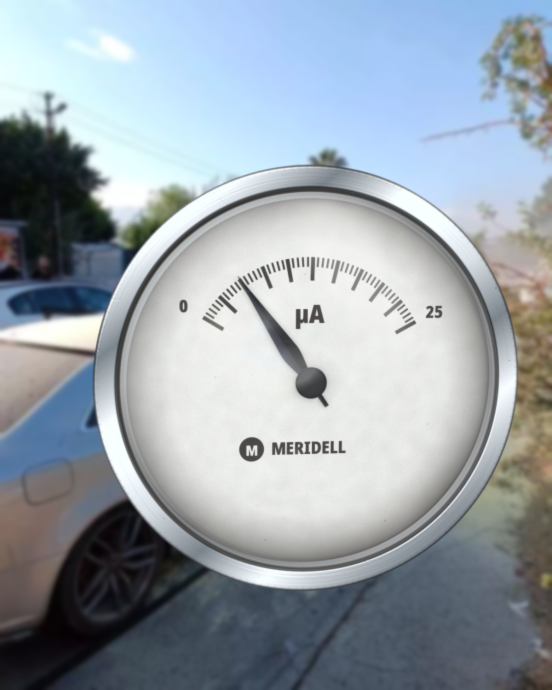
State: 5 µA
